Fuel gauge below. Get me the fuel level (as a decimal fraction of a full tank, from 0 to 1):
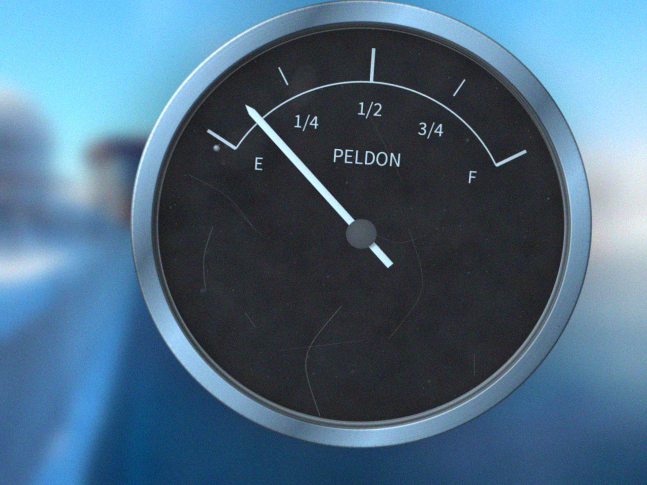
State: 0.125
